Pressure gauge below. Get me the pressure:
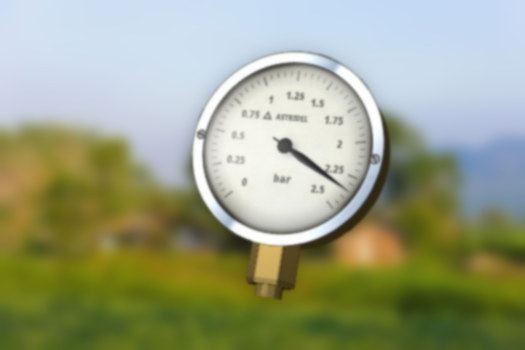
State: 2.35 bar
